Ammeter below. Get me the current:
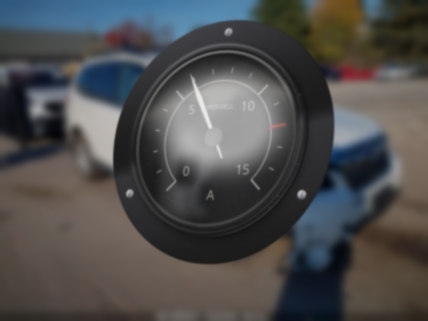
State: 6 A
